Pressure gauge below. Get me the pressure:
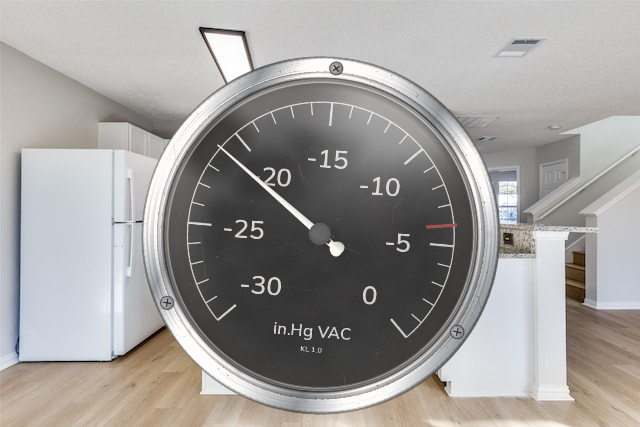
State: -21 inHg
